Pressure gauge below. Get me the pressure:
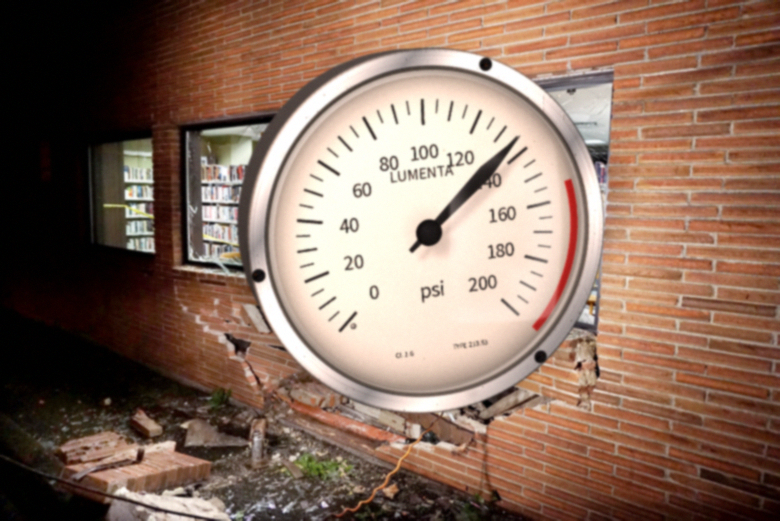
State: 135 psi
